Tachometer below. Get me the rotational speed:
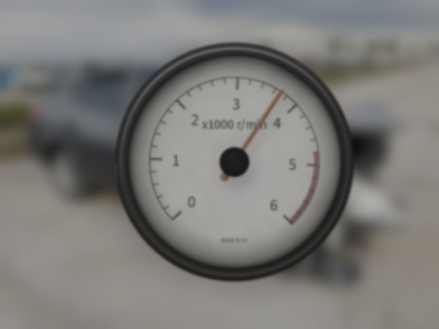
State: 3700 rpm
